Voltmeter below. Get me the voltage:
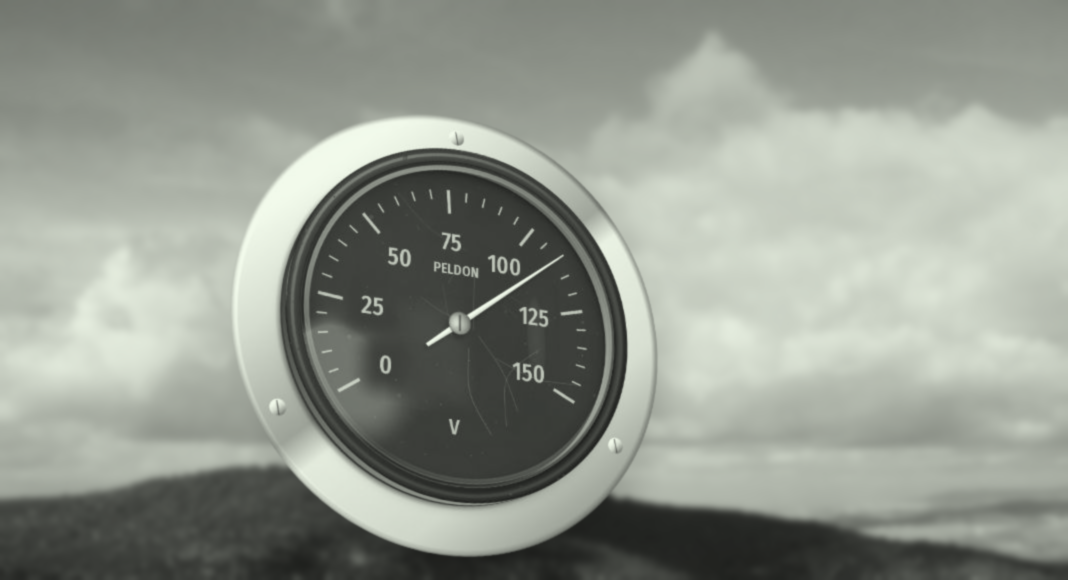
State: 110 V
